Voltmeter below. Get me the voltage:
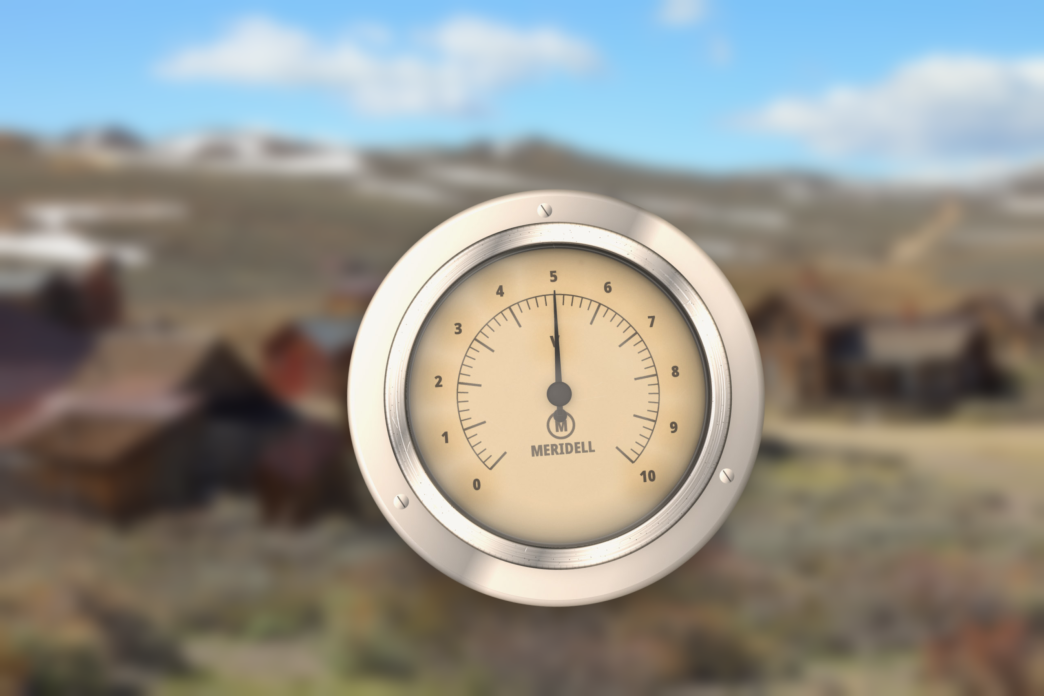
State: 5 V
